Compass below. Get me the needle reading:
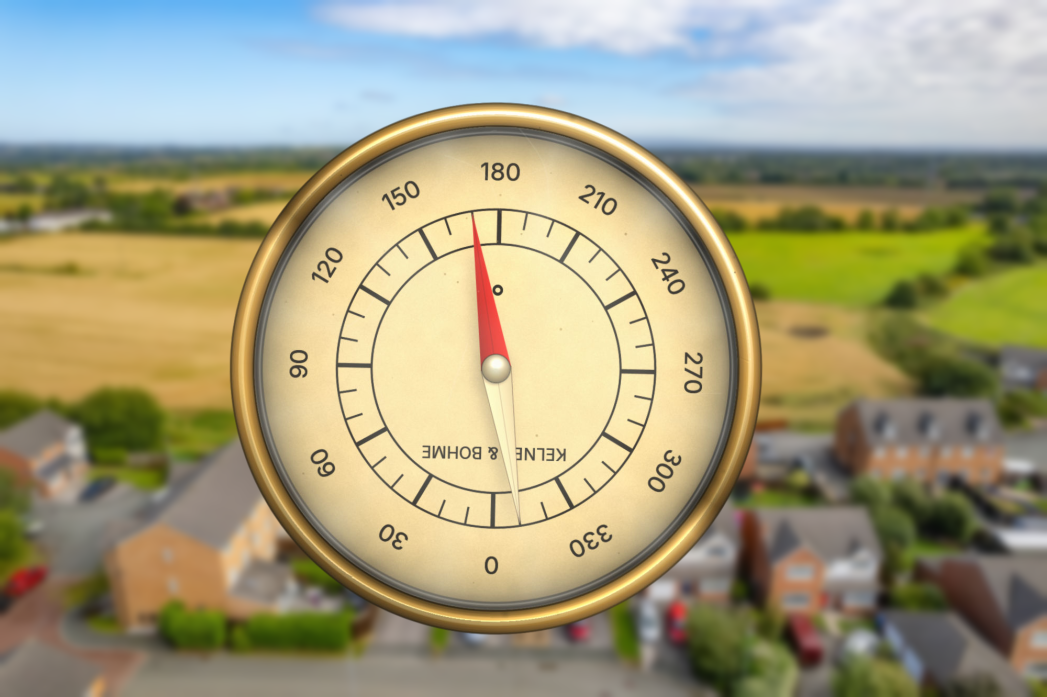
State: 170 °
